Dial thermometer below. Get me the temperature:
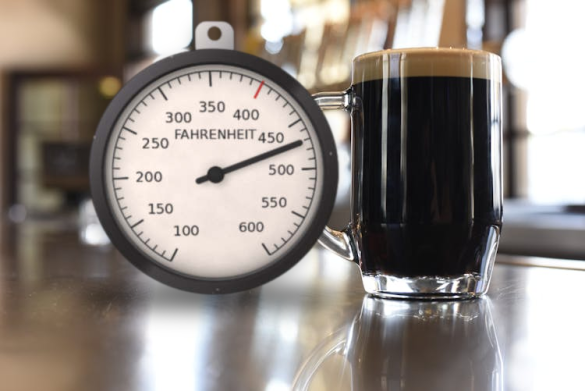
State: 470 °F
